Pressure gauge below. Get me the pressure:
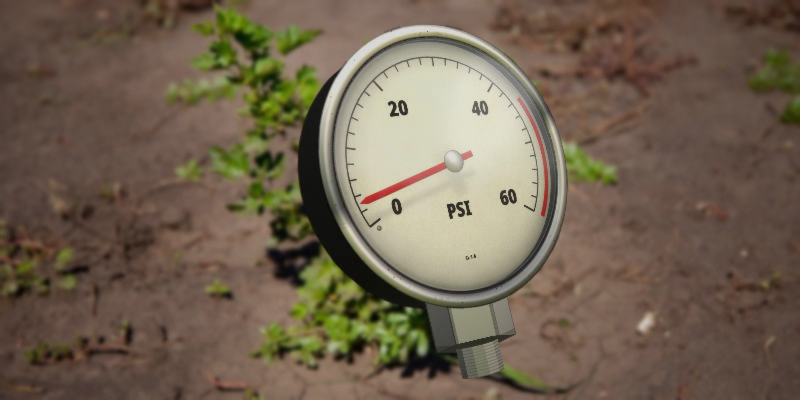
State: 3 psi
